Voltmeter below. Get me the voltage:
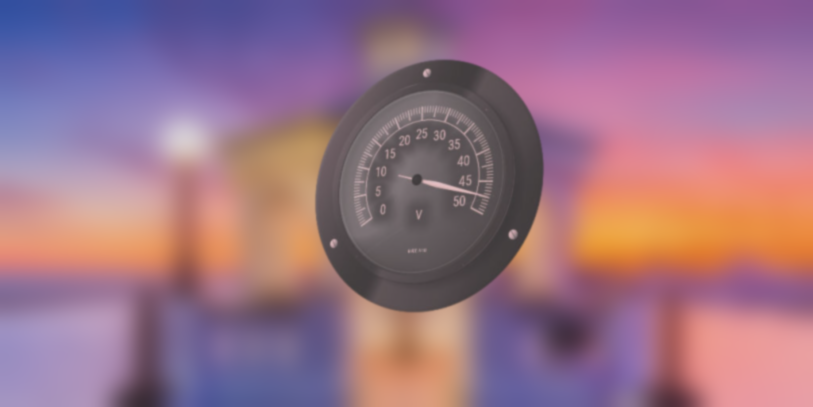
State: 47.5 V
